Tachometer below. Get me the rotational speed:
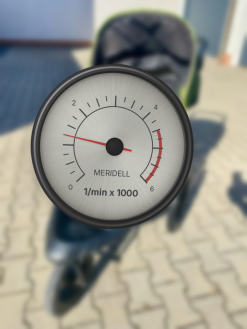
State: 1250 rpm
